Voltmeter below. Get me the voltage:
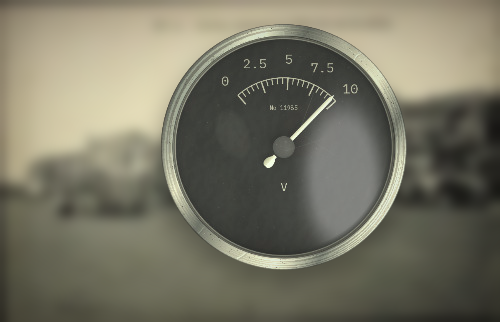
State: 9.5 V
